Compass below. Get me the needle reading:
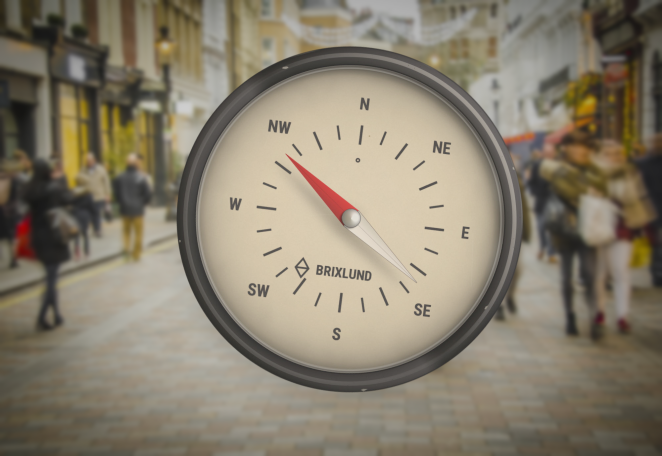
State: 307.5 °
